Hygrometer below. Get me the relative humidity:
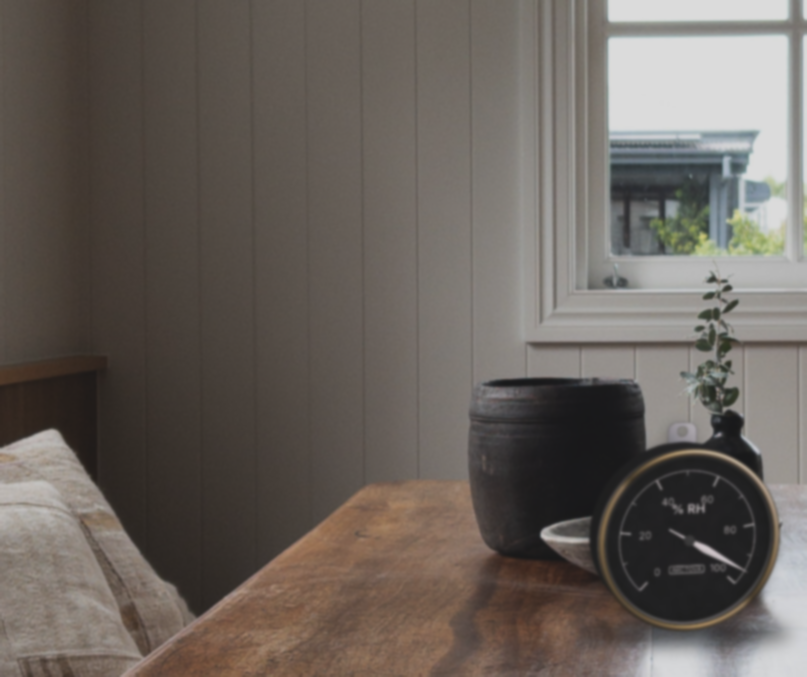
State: 95 %
